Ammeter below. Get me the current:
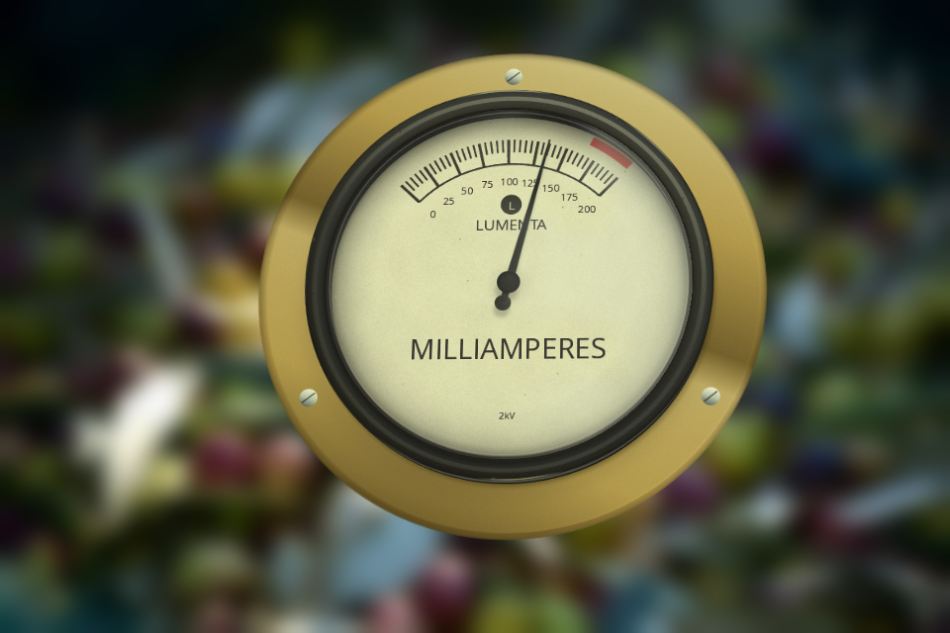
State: 135 mA
